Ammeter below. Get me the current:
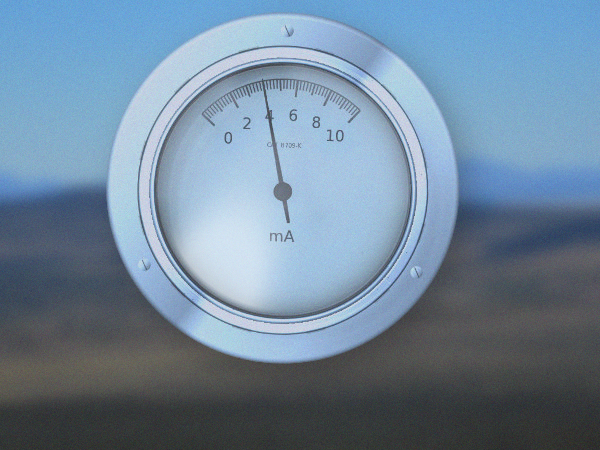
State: 4 mA
